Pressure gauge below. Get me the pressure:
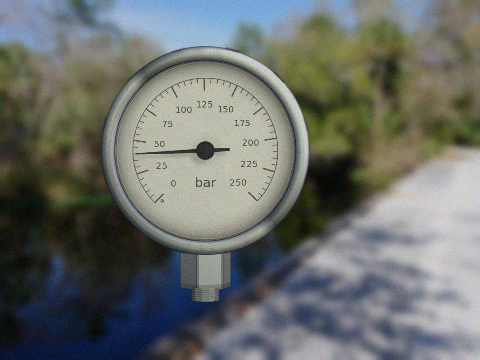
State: 40 bar
